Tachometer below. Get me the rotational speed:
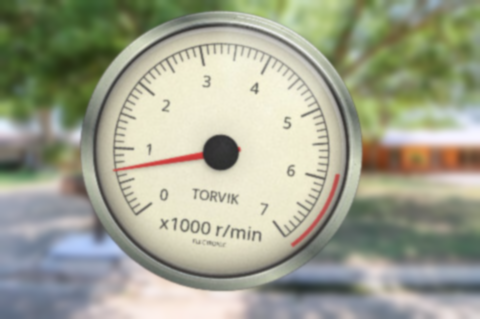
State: 700 rpm
